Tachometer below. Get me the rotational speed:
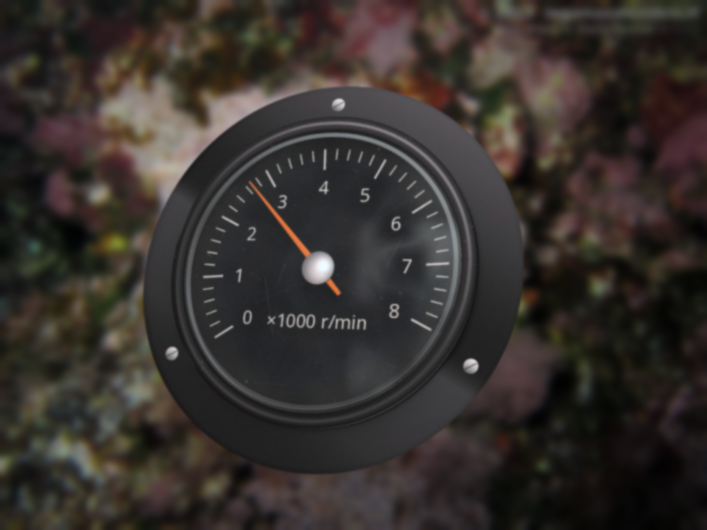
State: 2700 rpm
